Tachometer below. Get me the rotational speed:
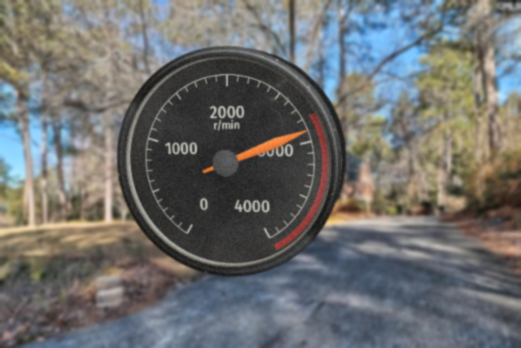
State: 2900 rpm
